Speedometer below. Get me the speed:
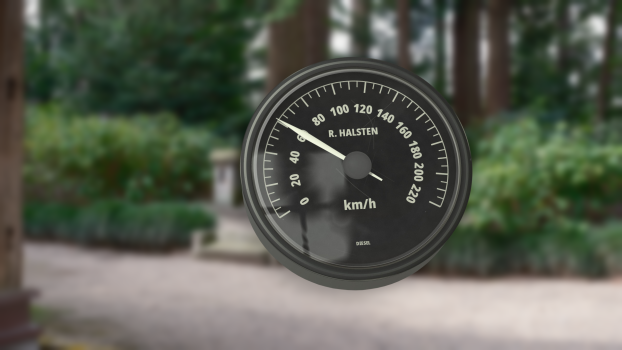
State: 60 km/h
